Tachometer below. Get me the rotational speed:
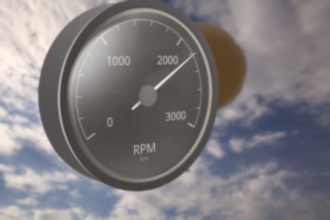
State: 2200 rpm
